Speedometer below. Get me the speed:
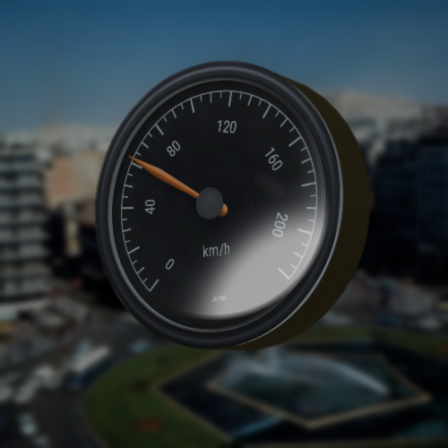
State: 62.5 km/h
